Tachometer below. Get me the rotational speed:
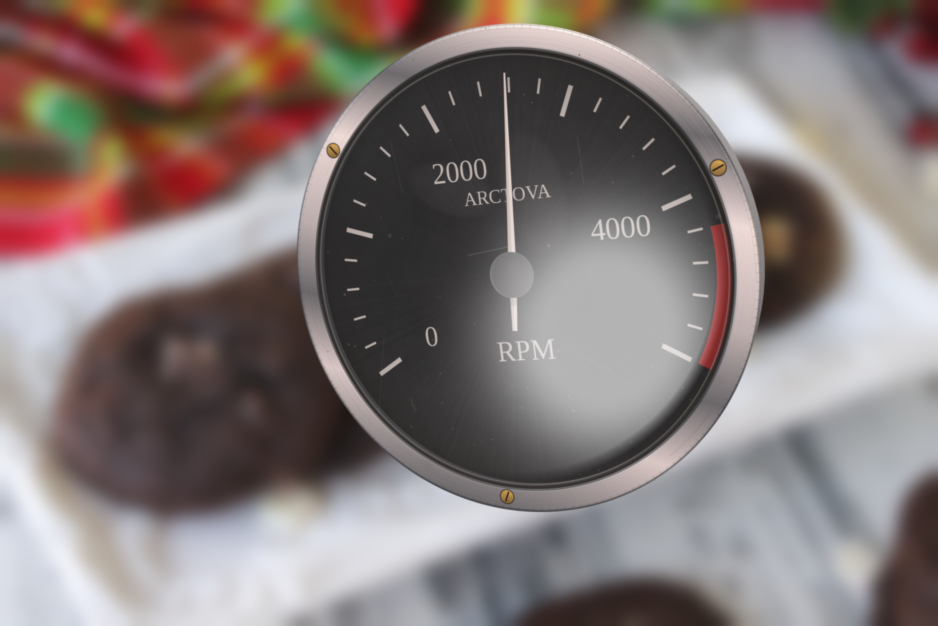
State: 2600 rpm
